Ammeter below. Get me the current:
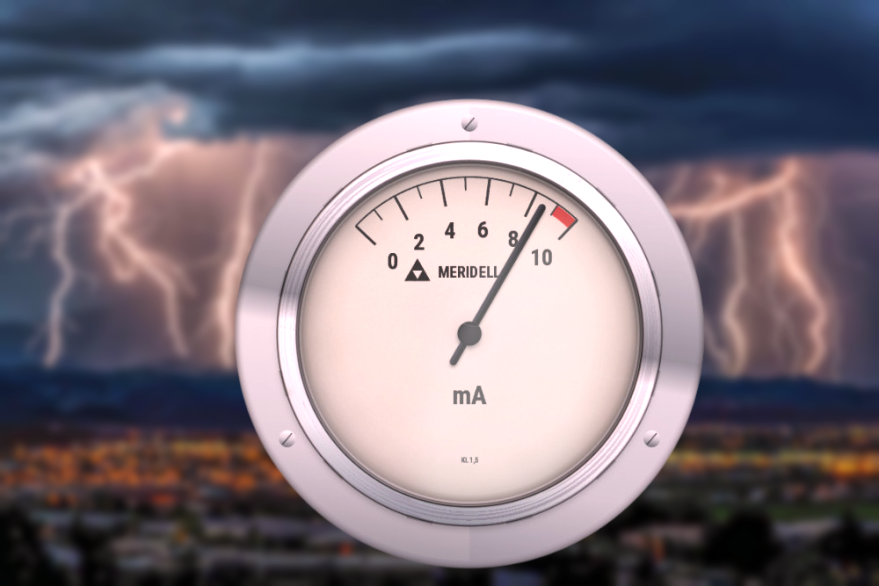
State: 8.5 mA
